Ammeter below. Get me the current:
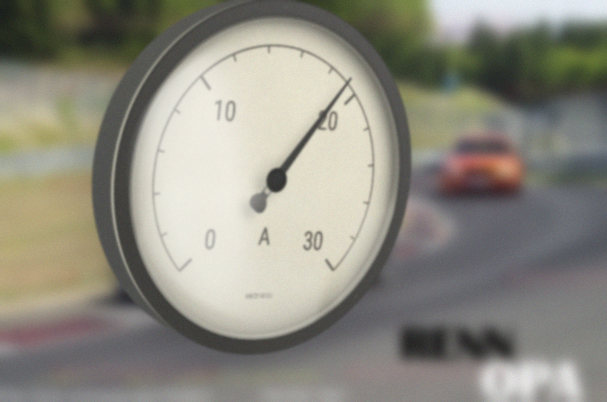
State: 19 A
